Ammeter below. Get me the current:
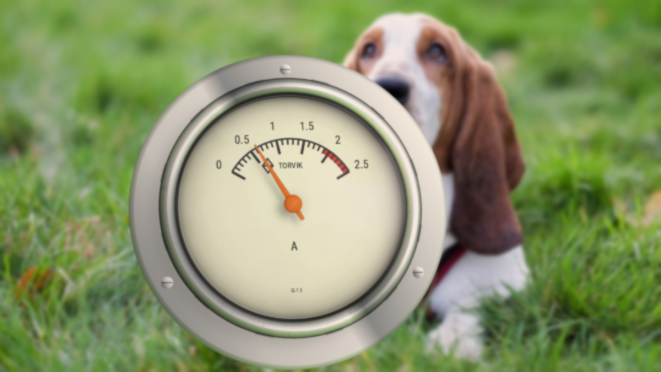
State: 0.6 A
